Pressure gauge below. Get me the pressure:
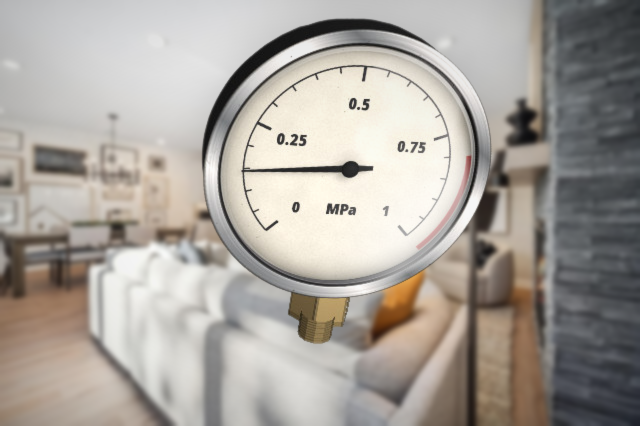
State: 0.15 MPa
